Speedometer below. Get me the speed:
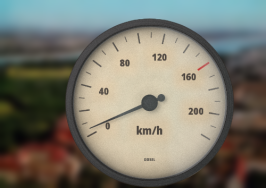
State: 5 km/h
